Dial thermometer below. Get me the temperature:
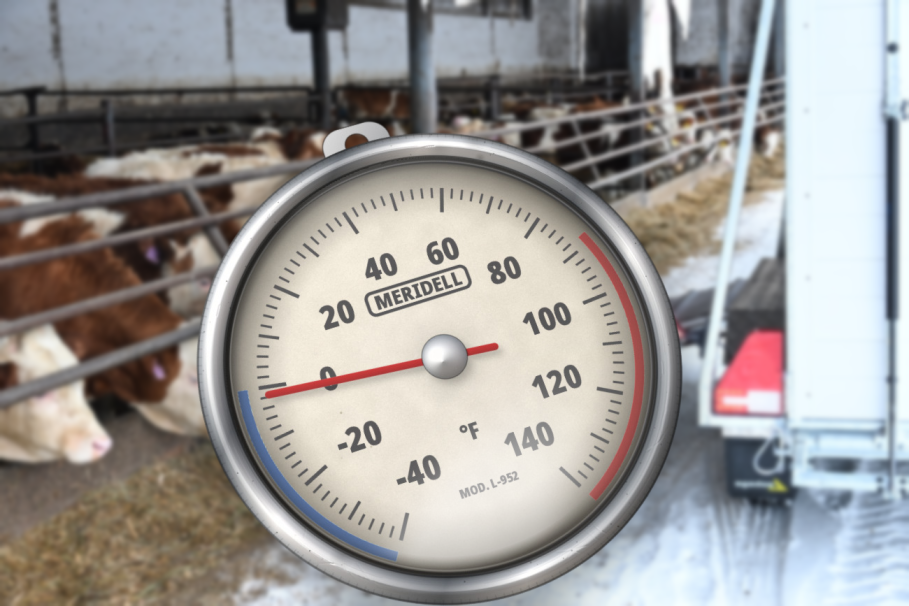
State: -2 °F
